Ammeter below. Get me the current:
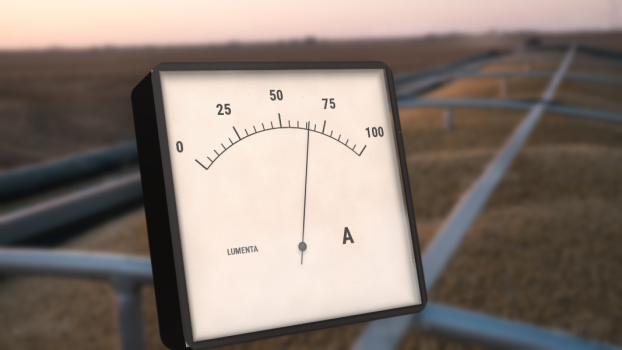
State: 65 A
